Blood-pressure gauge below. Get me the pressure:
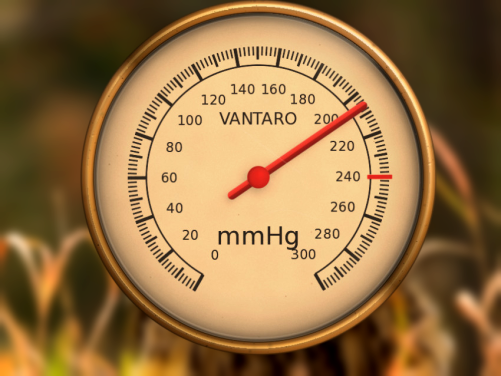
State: 206 mmHg
